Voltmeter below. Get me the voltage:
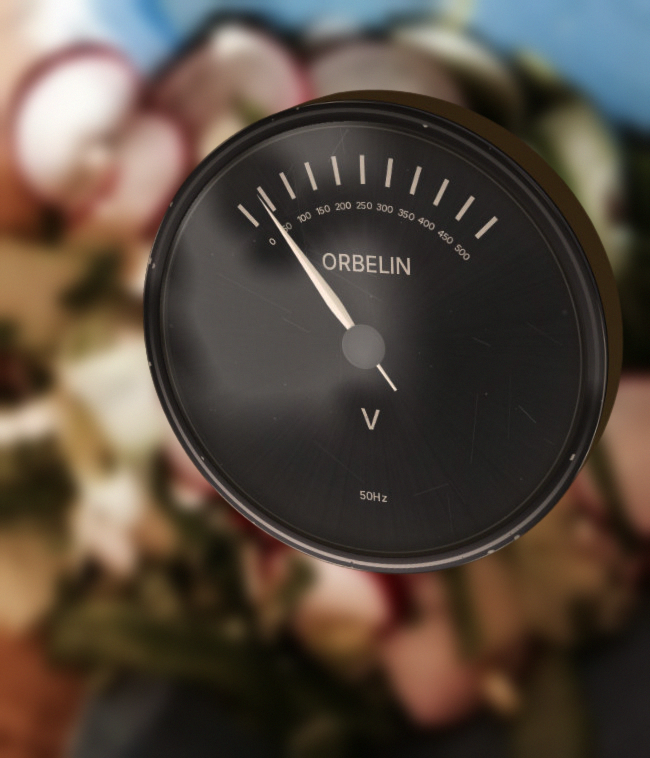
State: 50 V
